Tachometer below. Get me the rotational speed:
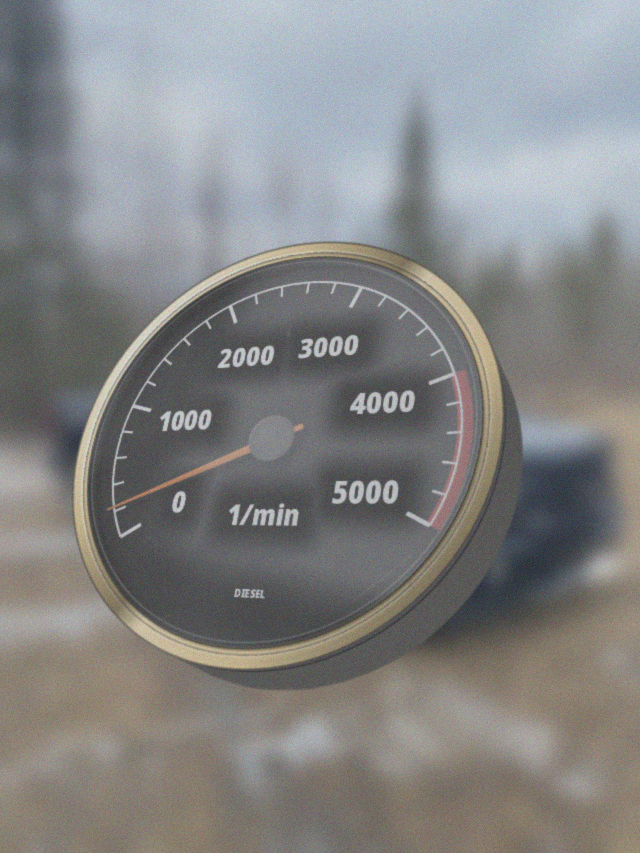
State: 200 rpm
